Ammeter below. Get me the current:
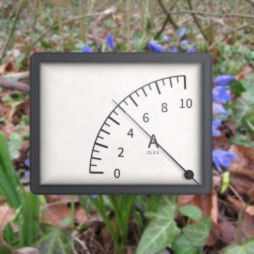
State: 5 A
